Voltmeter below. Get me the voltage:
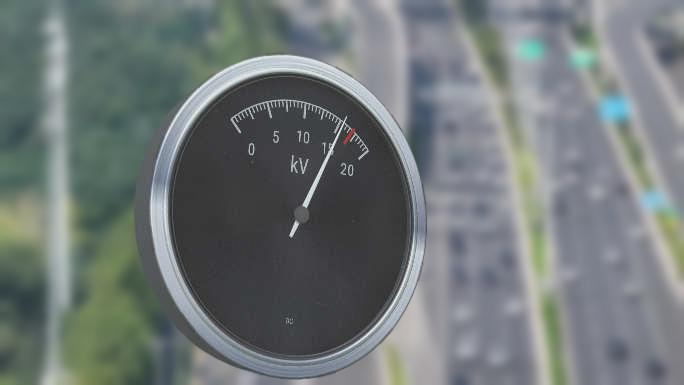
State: 15 kV
